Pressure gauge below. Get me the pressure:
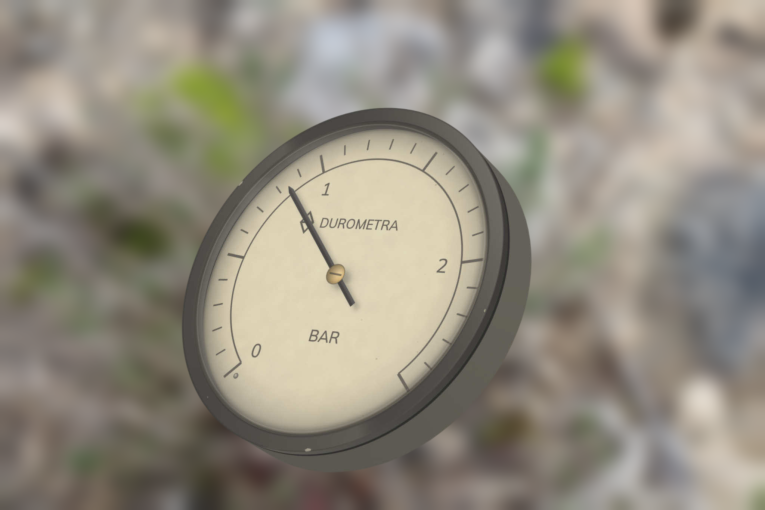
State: 0.85 bar
